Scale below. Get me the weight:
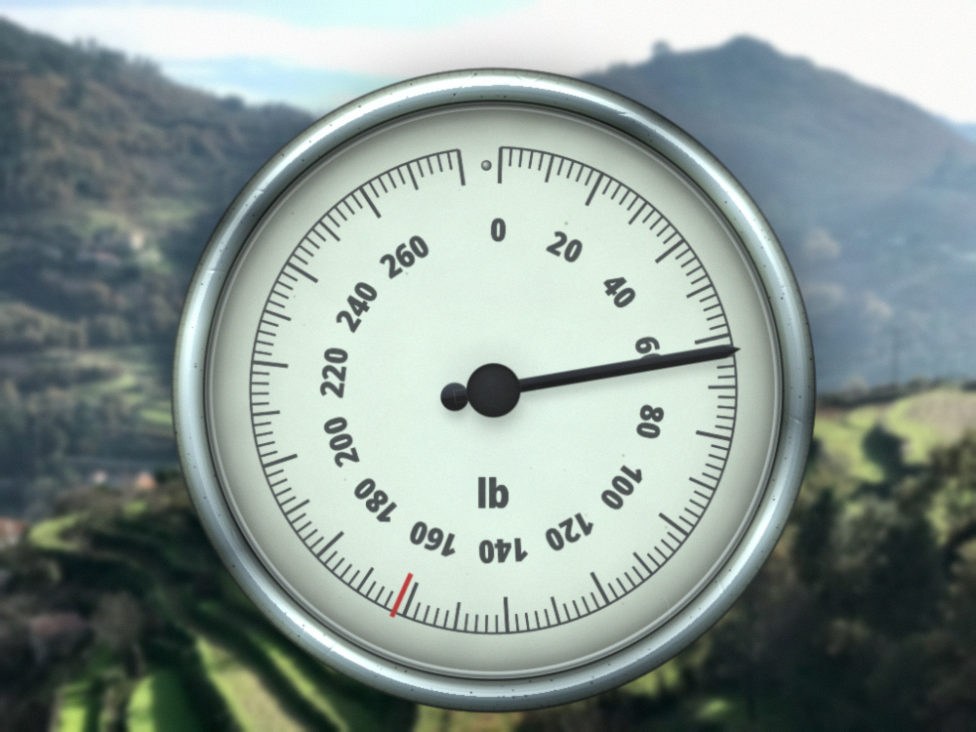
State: 63 lb
